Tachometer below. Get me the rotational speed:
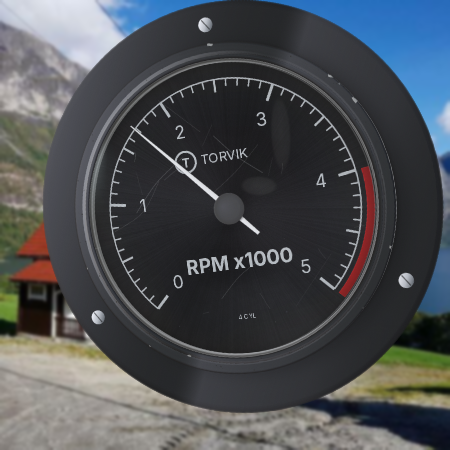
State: 1700 rpm
